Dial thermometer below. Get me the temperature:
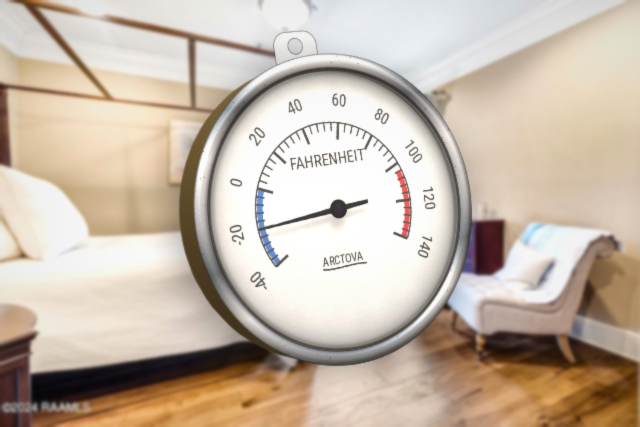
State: -20 °F
